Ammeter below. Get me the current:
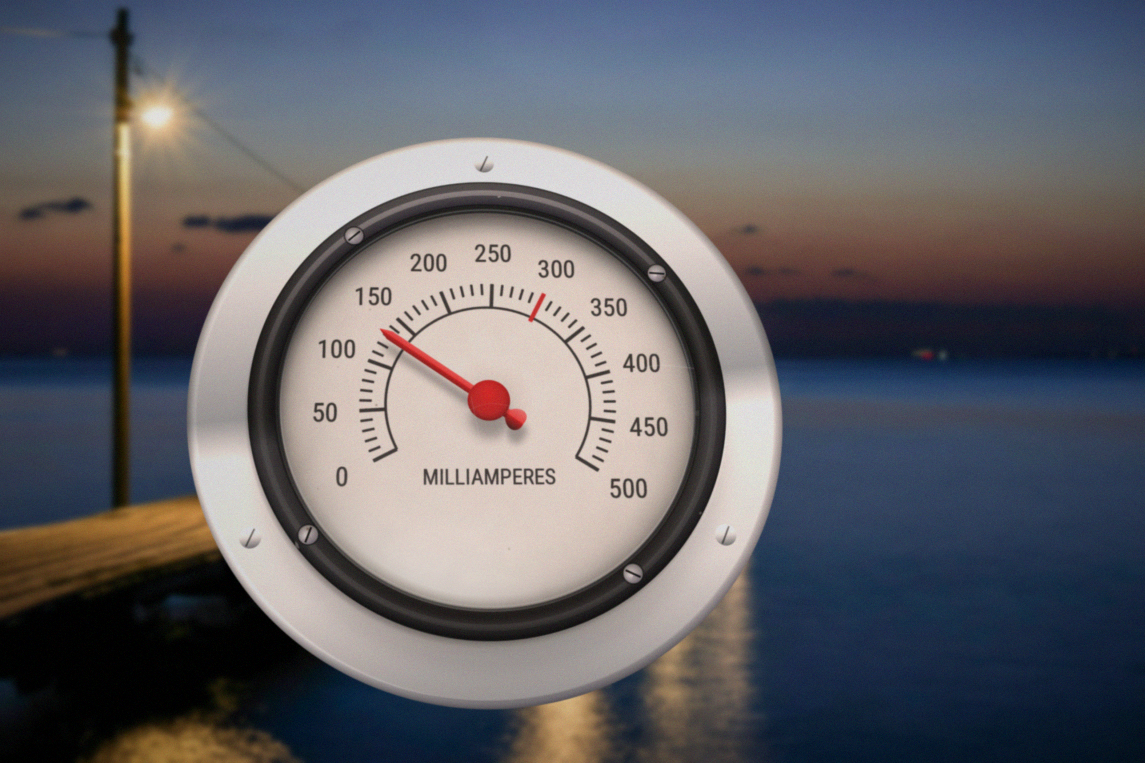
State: 130 mA
